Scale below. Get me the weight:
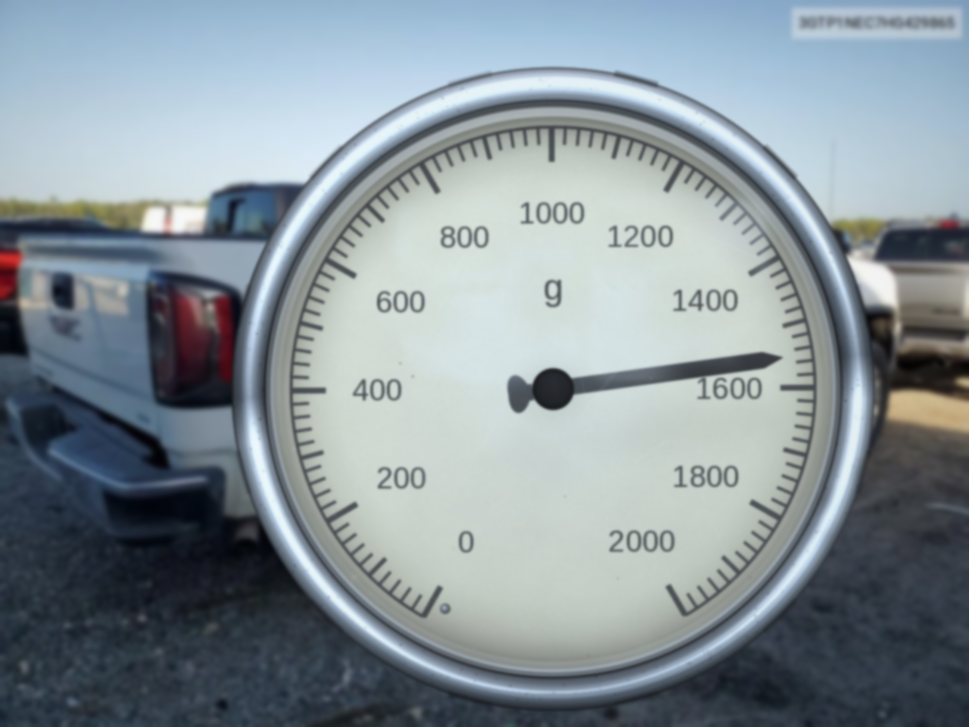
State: 1550 g
